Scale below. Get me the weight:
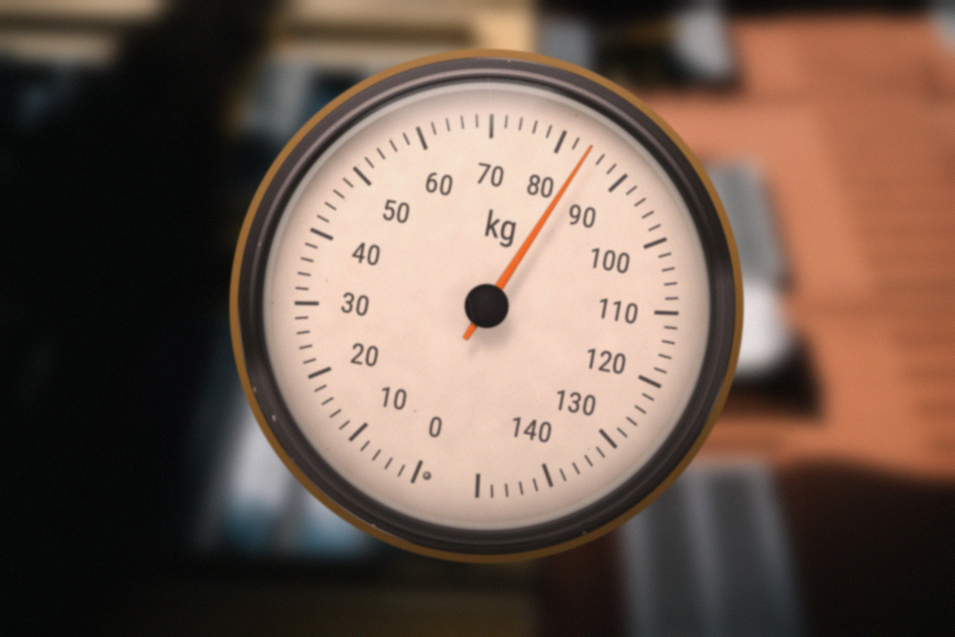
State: 84 kg
